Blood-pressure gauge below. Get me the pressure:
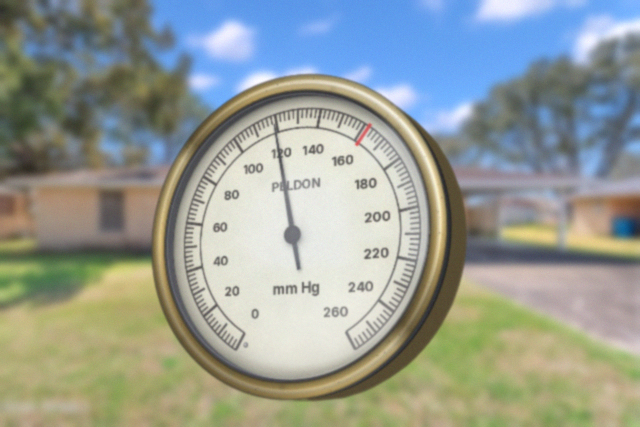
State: 120 mmHg
